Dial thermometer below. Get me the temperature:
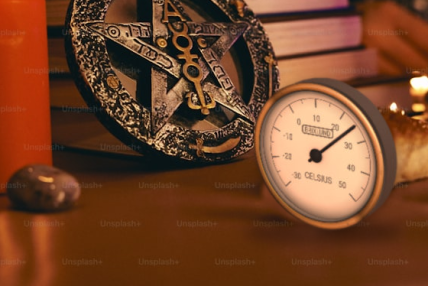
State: 25 °C
